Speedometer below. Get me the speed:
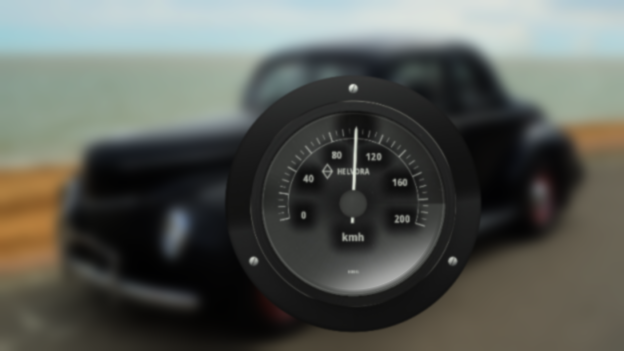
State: 100 km/h
